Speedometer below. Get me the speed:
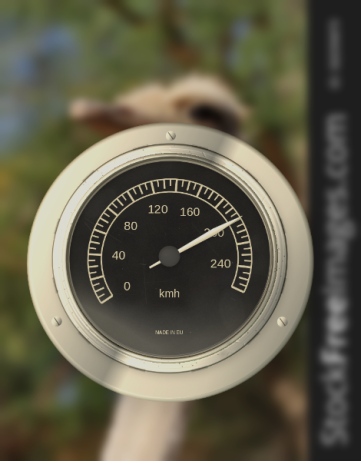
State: 200 km/h
